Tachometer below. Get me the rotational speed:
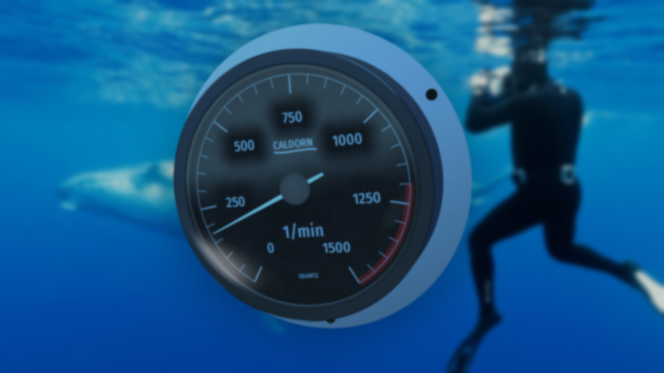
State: 175 rpm
